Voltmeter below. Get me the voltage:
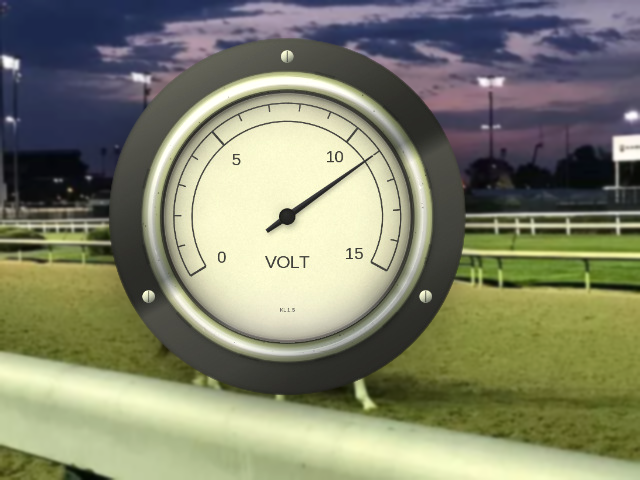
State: 11 V
